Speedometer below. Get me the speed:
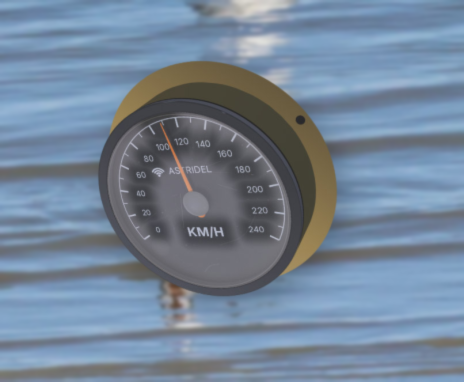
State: 110 km/h
